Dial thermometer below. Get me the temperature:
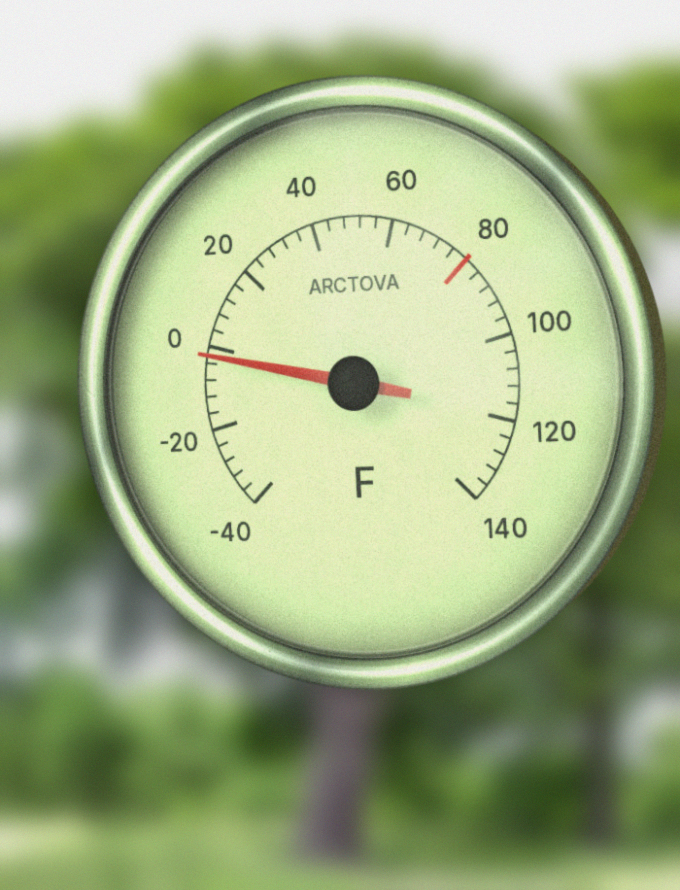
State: -2 °F
